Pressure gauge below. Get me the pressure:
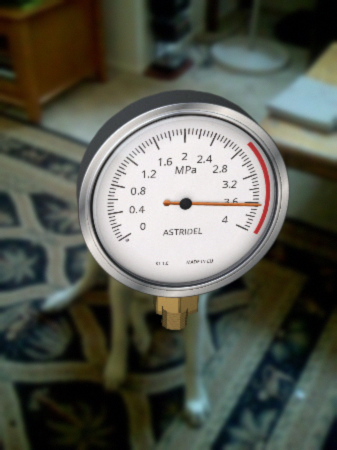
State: 3.6 MPa
